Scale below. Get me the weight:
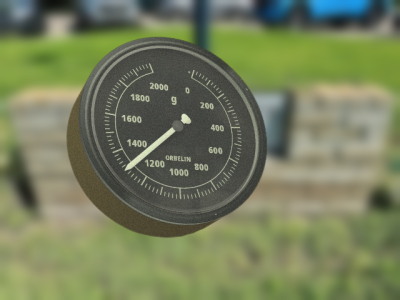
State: 1300 g
